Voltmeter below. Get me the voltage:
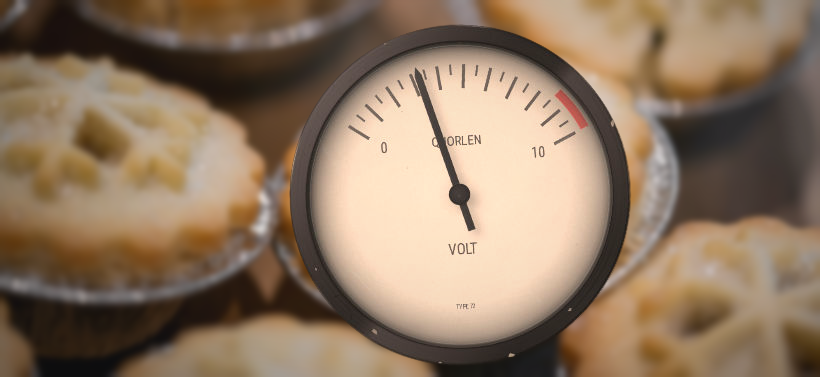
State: 3.25 V
